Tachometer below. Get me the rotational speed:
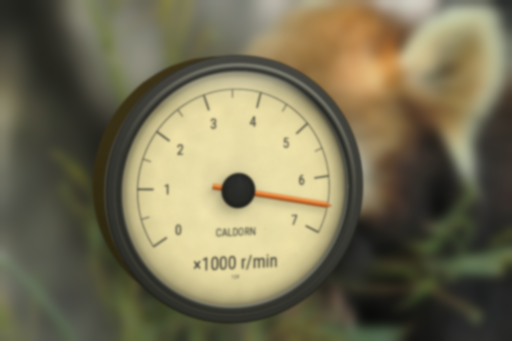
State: 6500 rpm
